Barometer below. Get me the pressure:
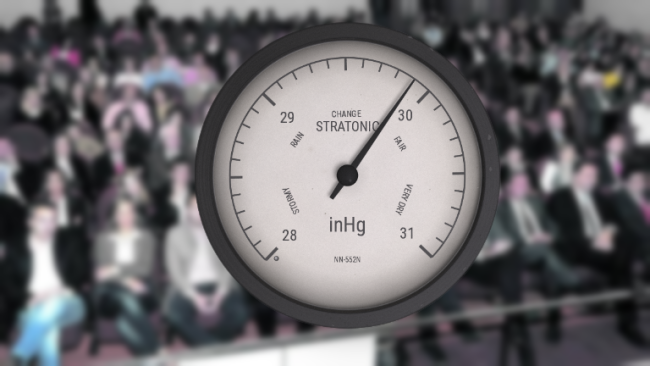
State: 29.9 inHg
